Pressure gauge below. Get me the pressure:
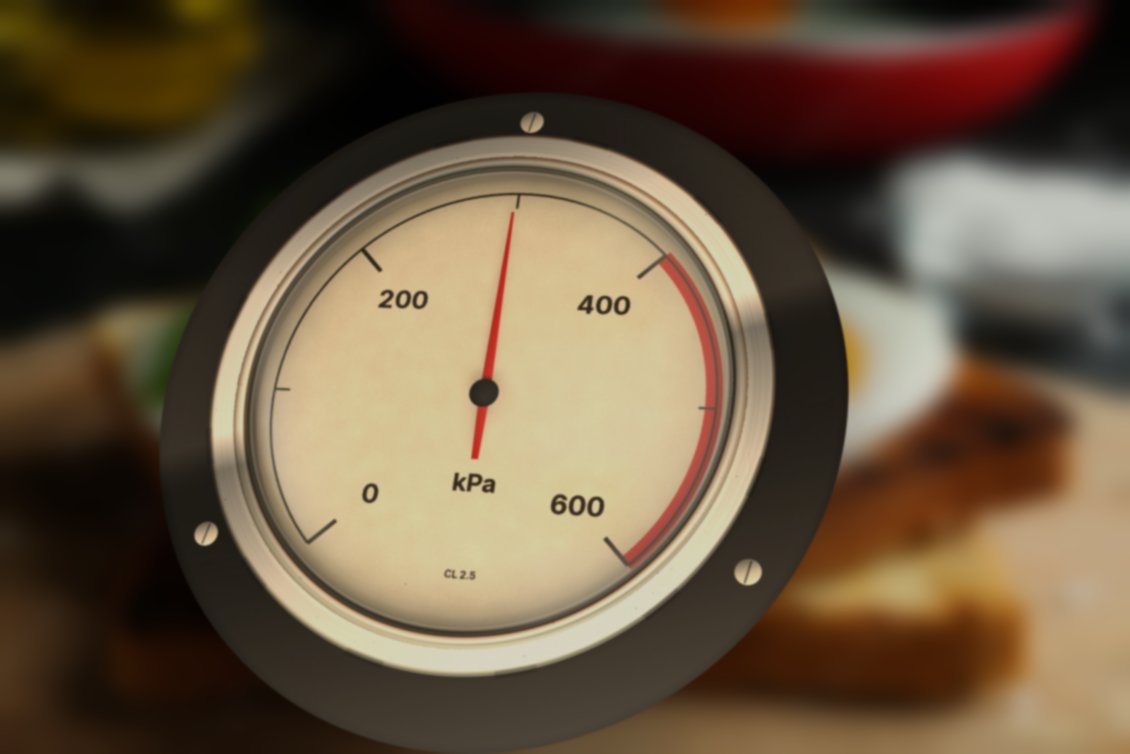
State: 300 kPa
